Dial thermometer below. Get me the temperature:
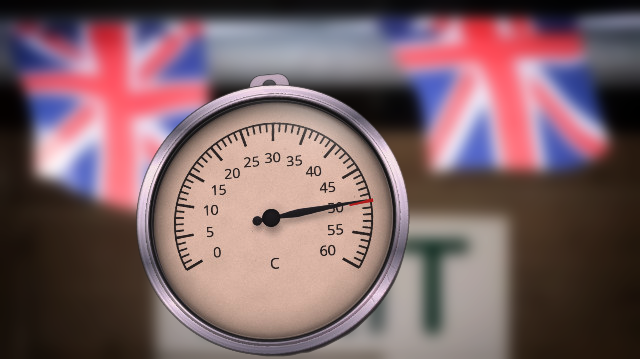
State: 50 °C
